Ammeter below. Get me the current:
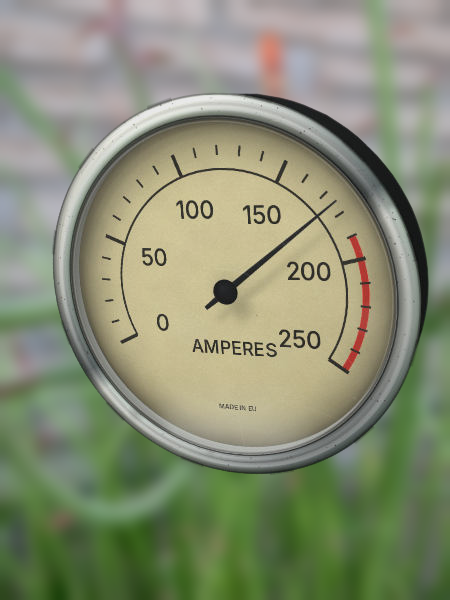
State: 175 A
